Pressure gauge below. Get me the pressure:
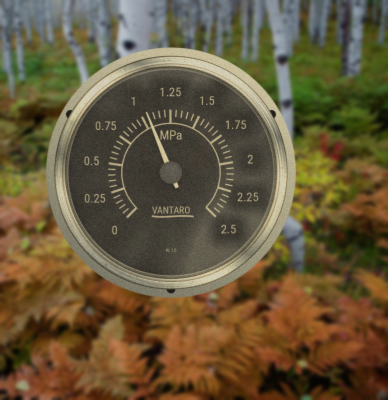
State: 1.05 MPa
